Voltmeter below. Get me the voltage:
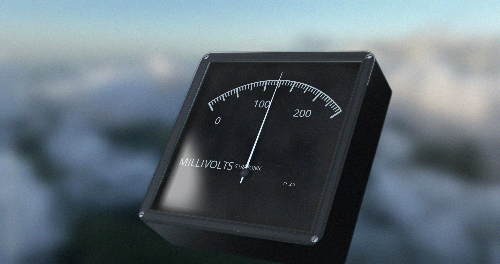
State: 125 mV
